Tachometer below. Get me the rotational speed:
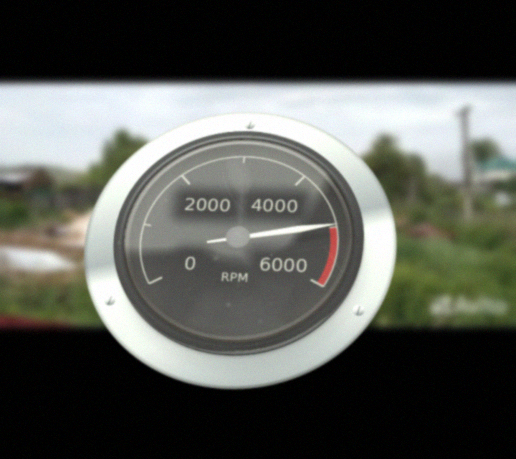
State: 5000 rpm
